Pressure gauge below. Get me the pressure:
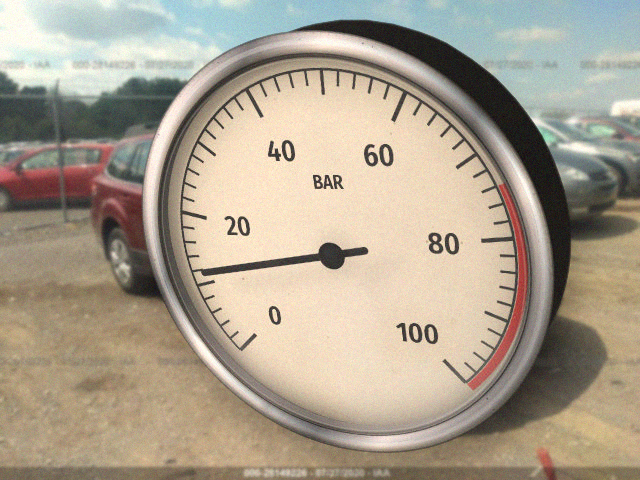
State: 12 bar
